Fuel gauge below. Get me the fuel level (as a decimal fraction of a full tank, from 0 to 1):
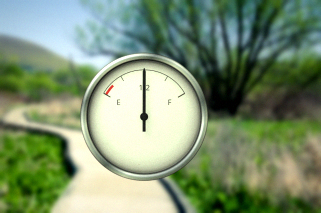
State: 0.5
